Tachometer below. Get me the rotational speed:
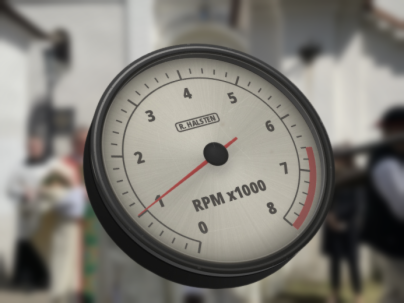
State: 1000 rpm
